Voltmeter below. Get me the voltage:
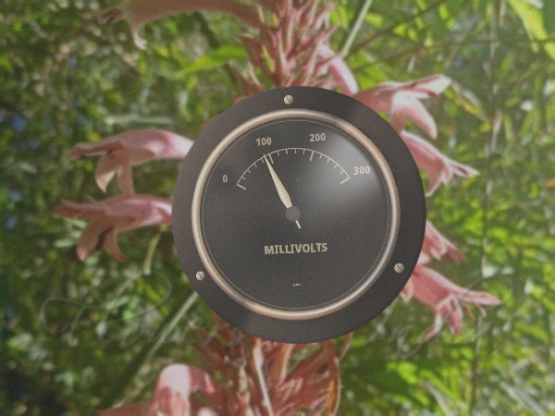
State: 90 mV
